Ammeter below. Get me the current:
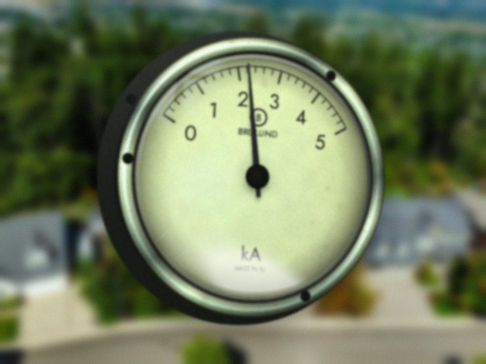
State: 2.2 kA
